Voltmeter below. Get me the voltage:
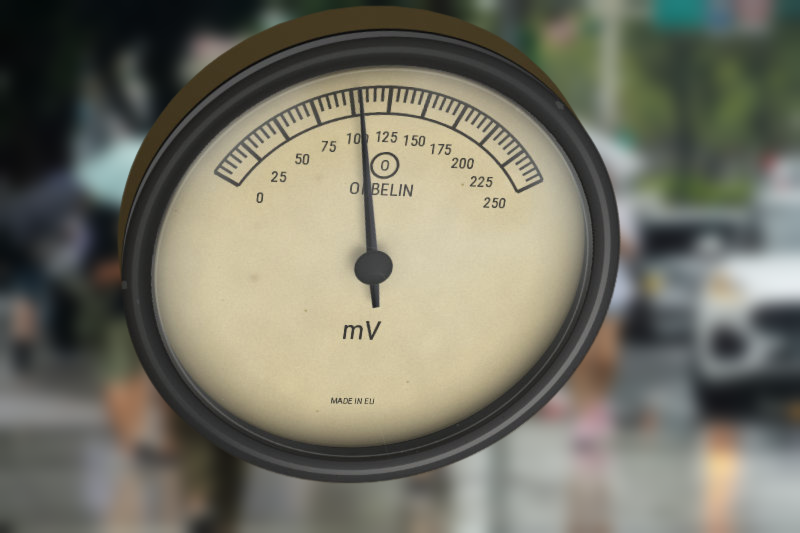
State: 105 mV
